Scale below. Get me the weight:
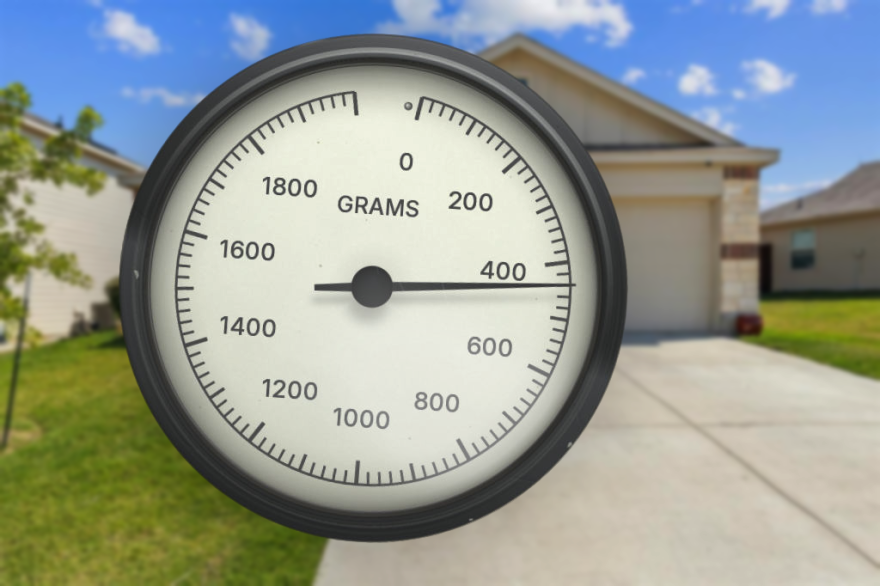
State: 440 g
